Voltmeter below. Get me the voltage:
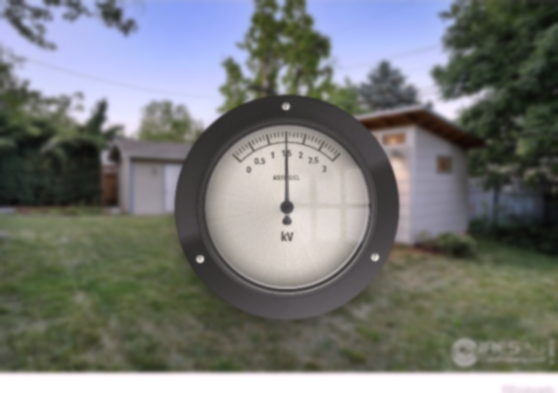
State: 1.5 kV
